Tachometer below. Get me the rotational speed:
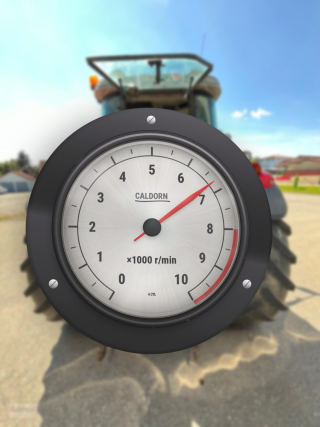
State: 6750 rpm
